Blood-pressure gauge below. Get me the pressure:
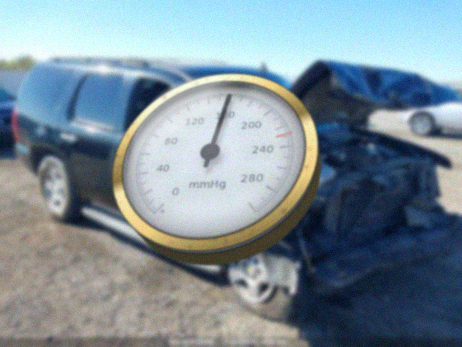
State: 160 mmHg
